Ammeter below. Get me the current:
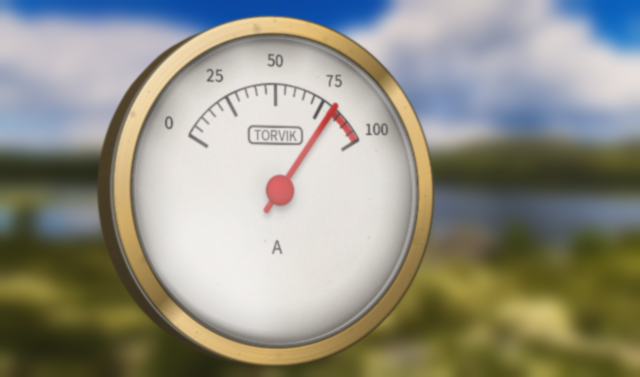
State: 80 A
